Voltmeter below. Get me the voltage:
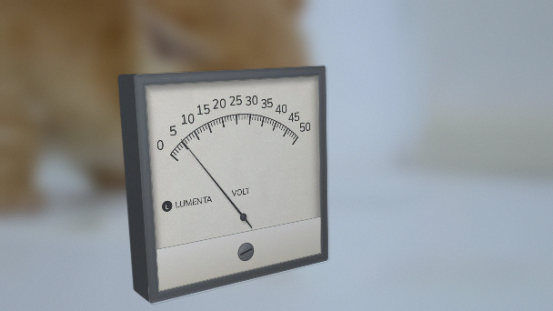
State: 5 V
